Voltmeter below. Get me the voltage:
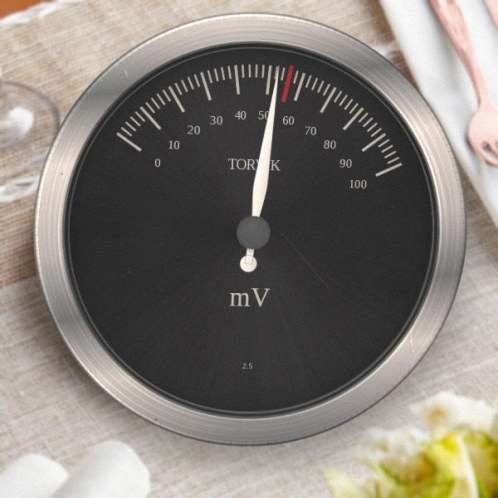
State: 52 mV
